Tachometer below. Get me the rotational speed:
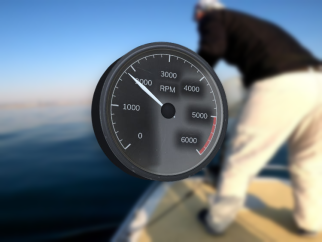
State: 1800 rpm
